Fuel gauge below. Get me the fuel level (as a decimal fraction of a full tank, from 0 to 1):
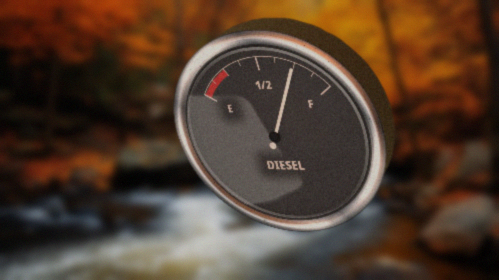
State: 0.75
